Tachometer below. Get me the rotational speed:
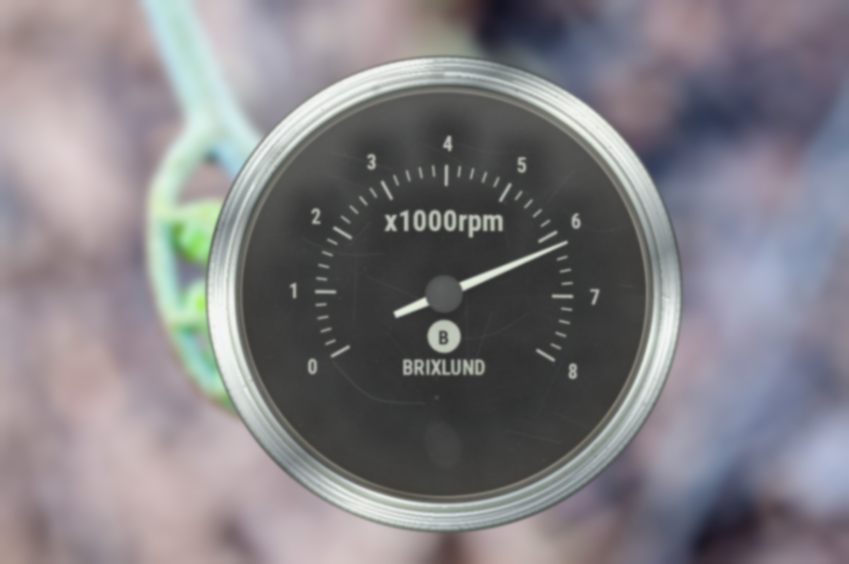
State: 6200 rpm
